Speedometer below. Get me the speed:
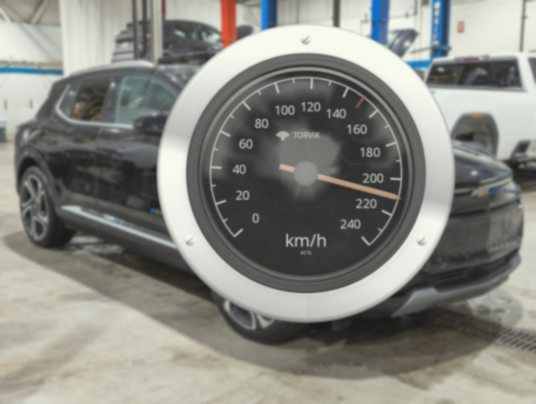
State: 210 km/h
